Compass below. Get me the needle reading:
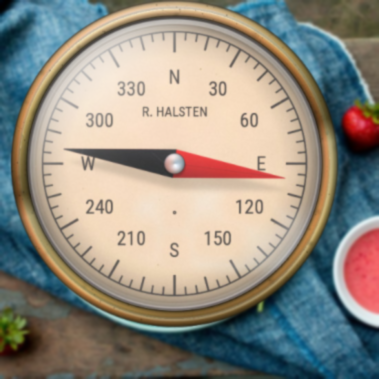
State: 97.5 °
